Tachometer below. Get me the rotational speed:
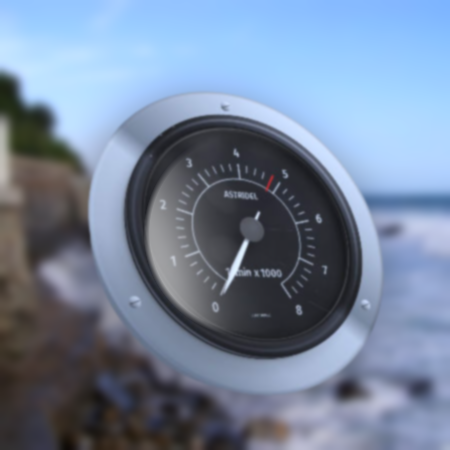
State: 0 rpm
